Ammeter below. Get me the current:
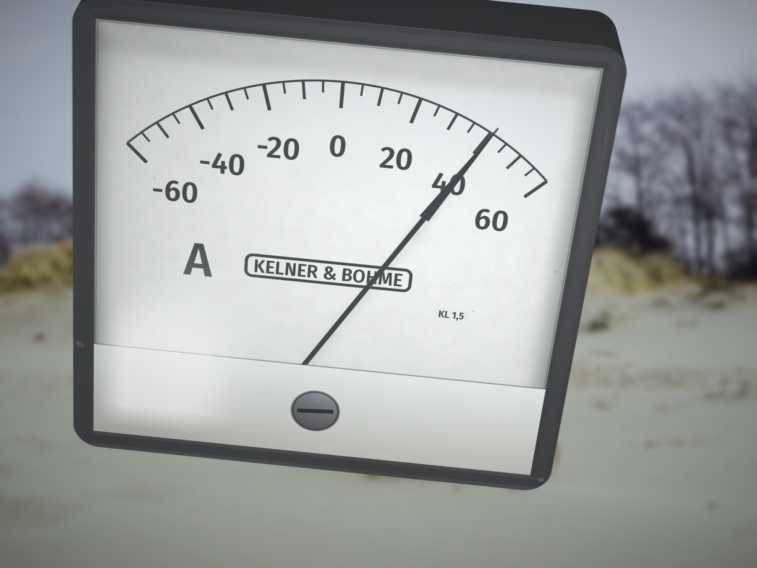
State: 40 A
